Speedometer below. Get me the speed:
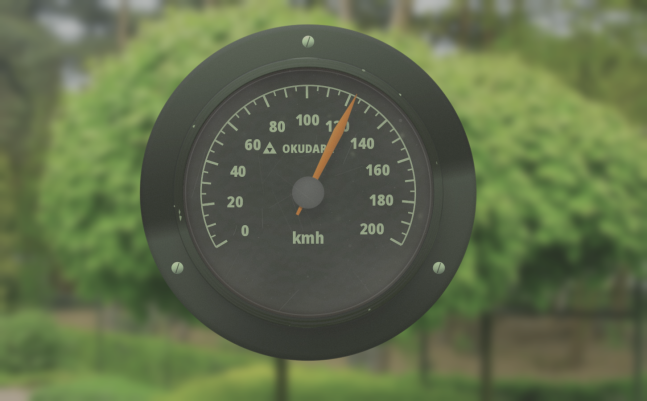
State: 122.5 km/h
